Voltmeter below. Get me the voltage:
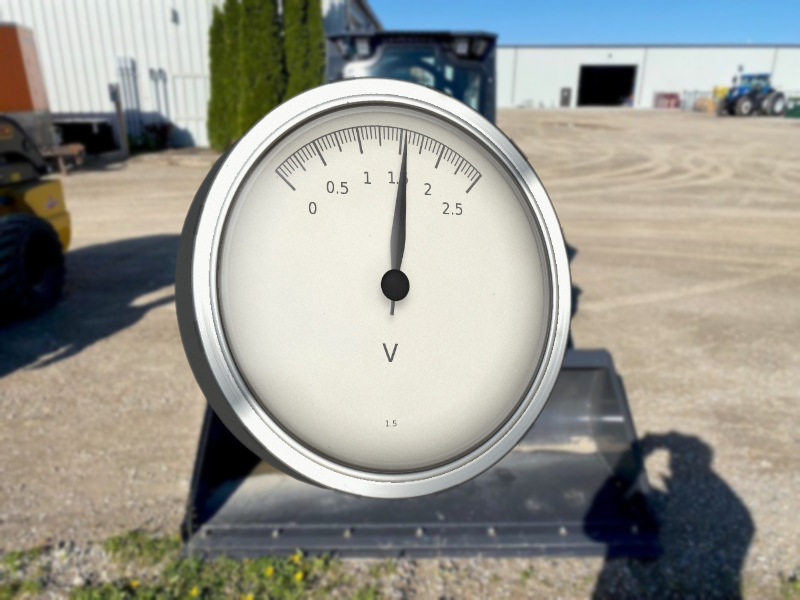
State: 1.5 V
